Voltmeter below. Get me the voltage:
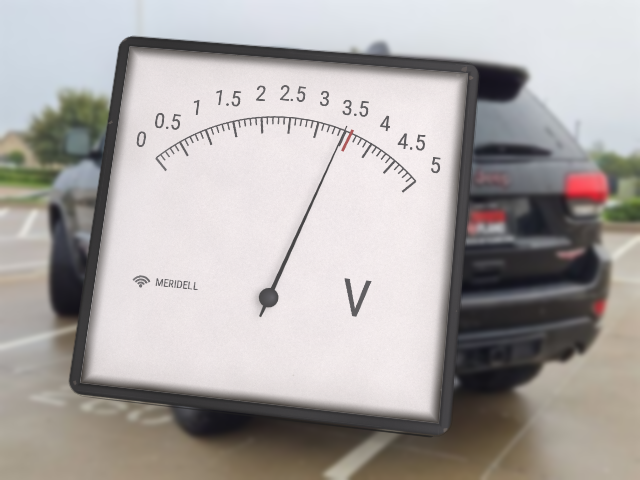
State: 3.5 V
